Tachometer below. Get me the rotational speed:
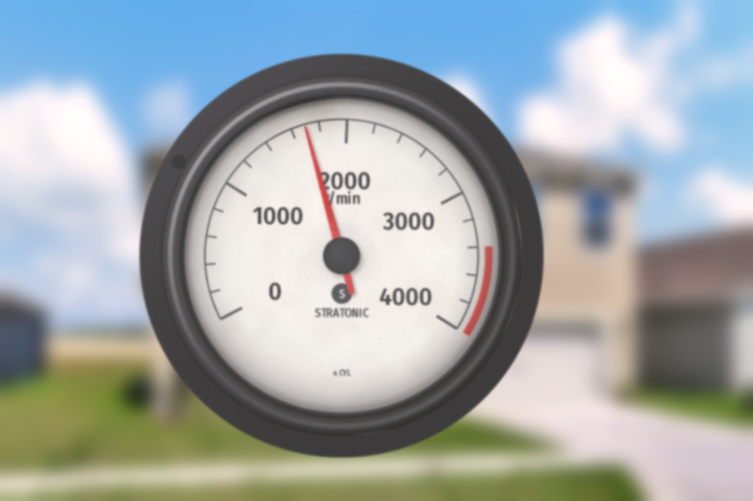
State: 1700 rpm
